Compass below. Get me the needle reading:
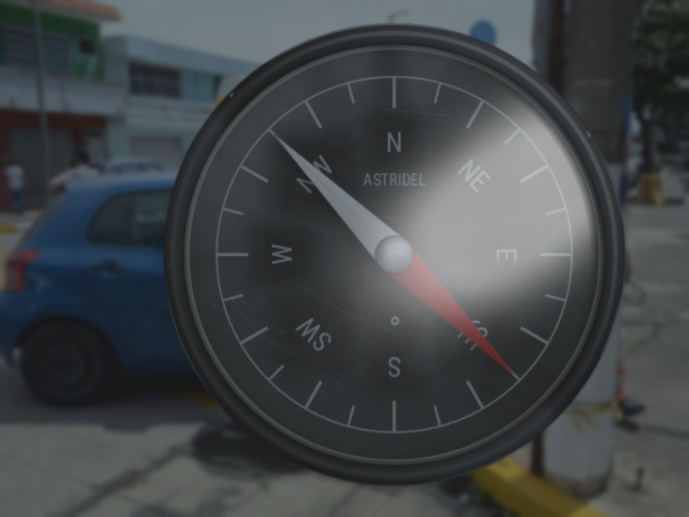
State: 135 °
